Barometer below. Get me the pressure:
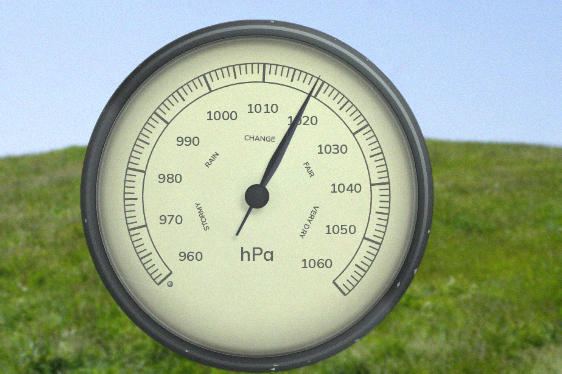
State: 1019 hPa
